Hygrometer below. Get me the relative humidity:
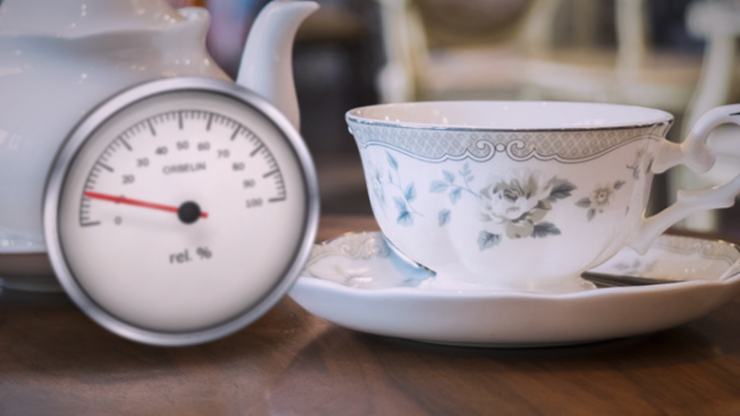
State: 10 %
